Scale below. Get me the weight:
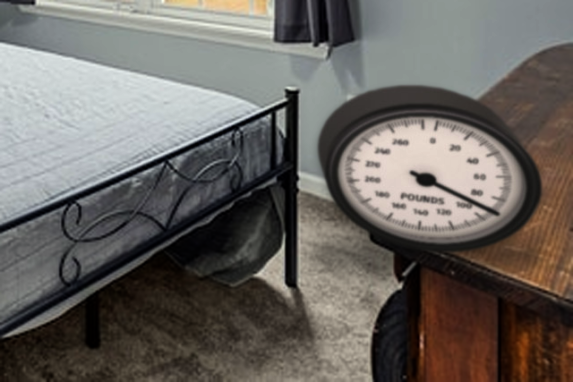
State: 90 lb
